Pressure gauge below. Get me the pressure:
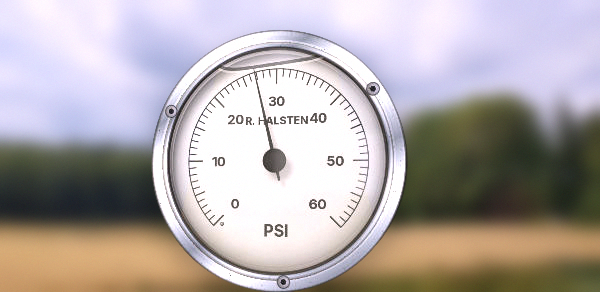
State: 27 psi
